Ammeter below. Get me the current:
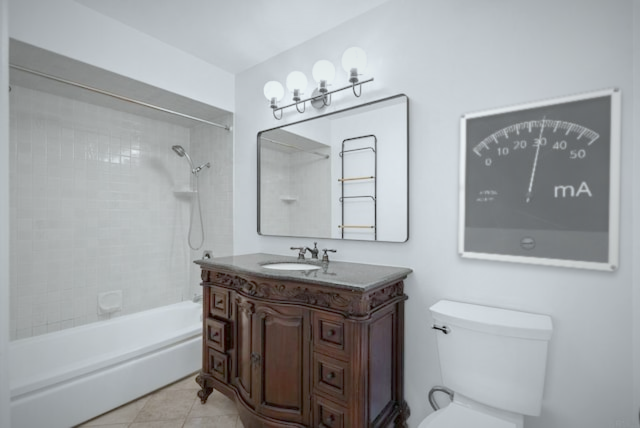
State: 30 mA
